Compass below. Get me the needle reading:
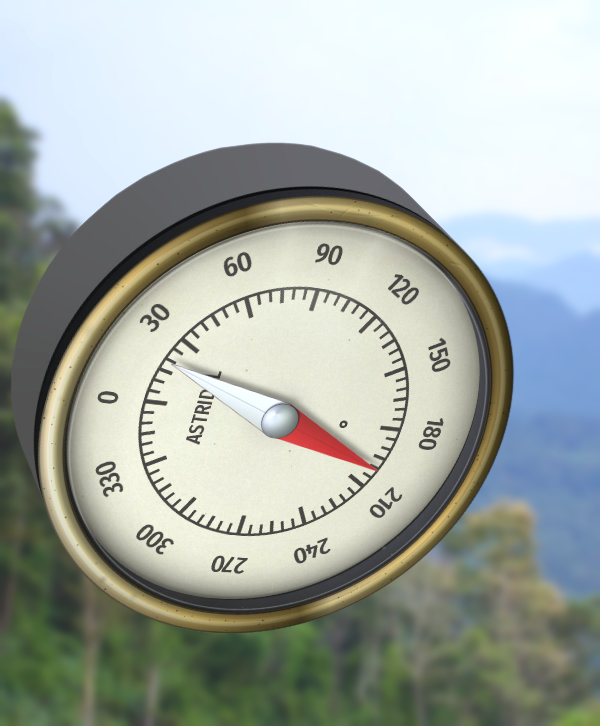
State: 200 °
